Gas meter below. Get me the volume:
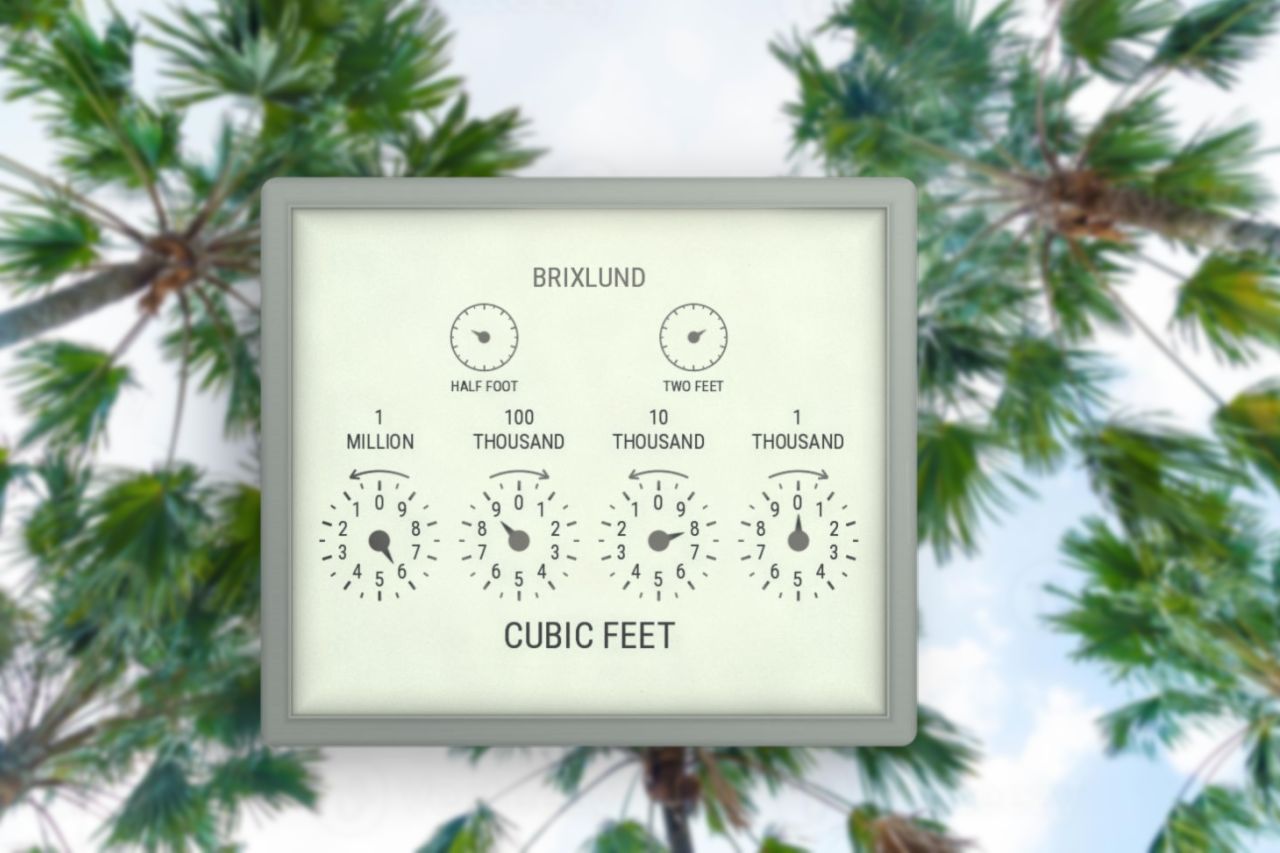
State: 588000 ft³
